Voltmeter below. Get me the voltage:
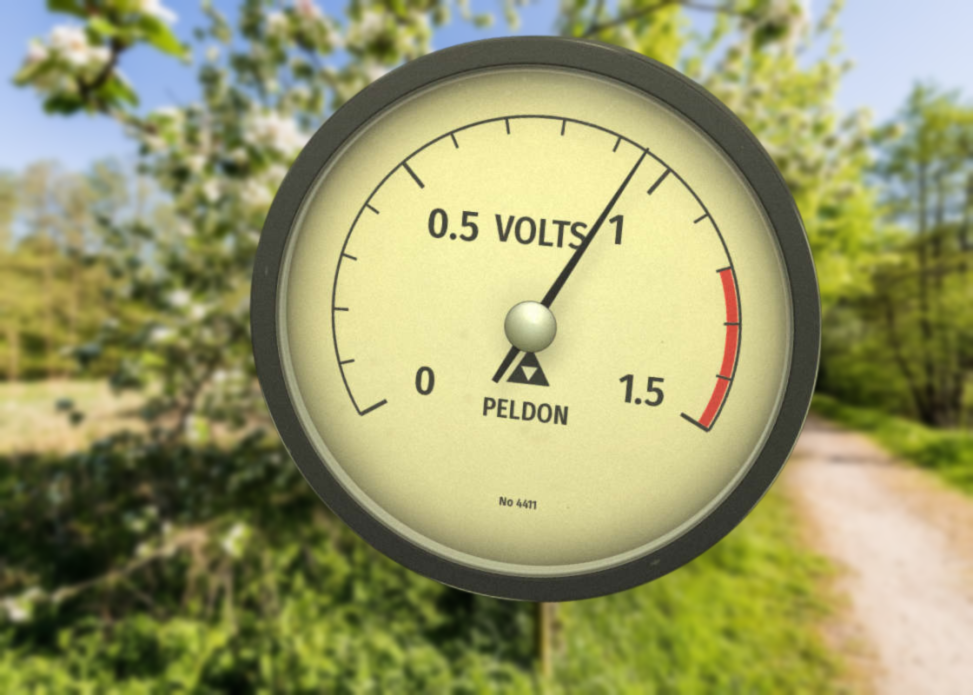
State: 0.95 V
